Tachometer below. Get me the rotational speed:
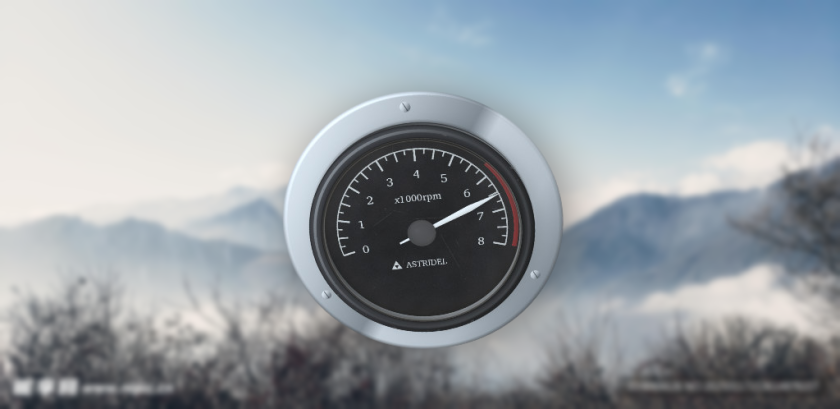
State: 6500 rpm
